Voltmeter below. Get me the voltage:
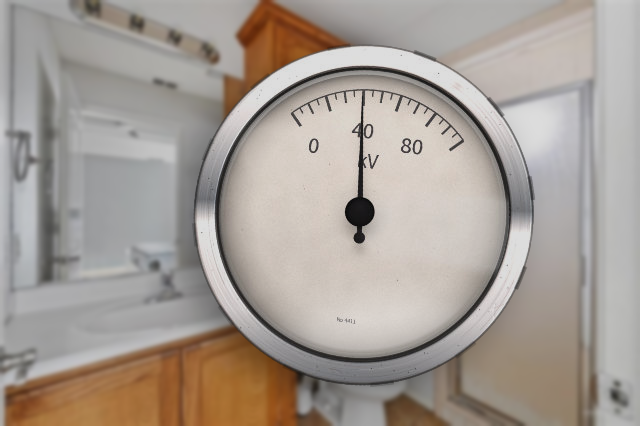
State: 40 kV
